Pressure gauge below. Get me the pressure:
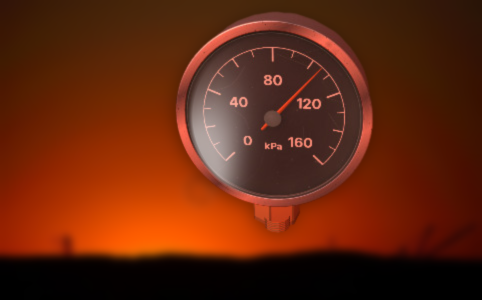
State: 105 kPa
